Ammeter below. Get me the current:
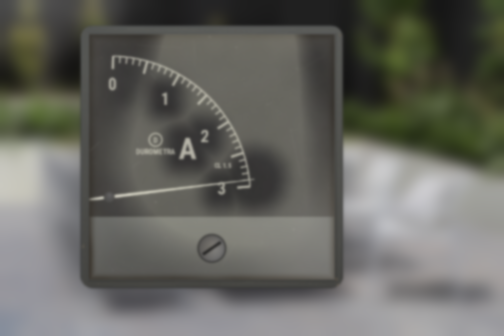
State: 2.9 A
